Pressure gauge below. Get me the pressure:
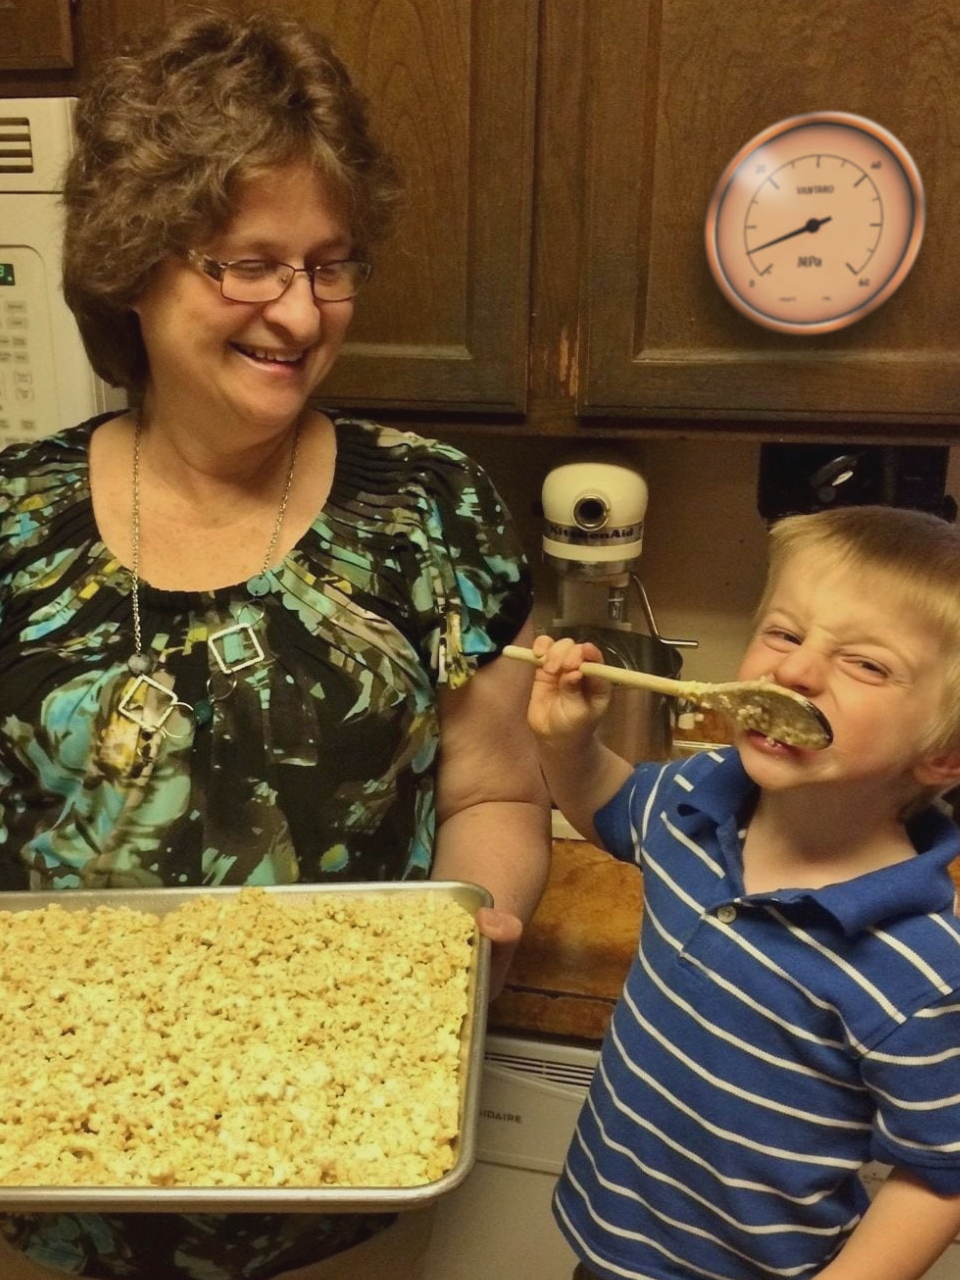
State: 5 MPa
